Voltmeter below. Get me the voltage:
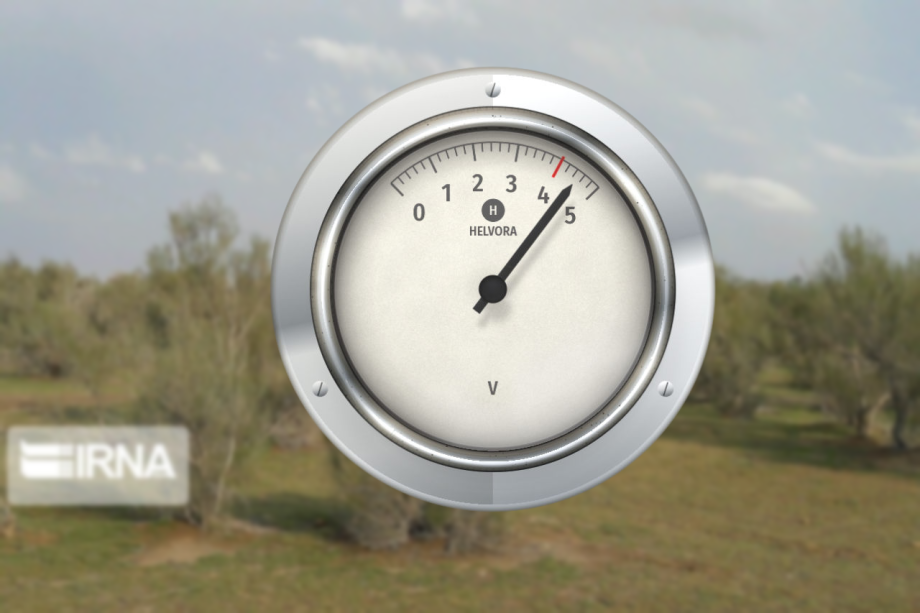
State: 4.5 V
